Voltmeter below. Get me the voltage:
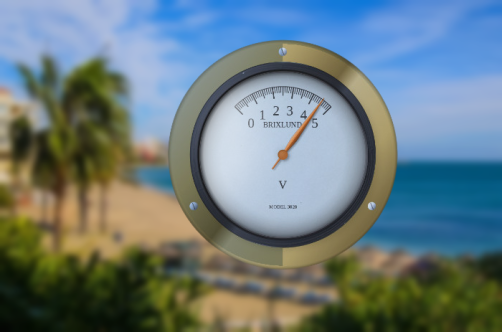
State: 4.5 V
